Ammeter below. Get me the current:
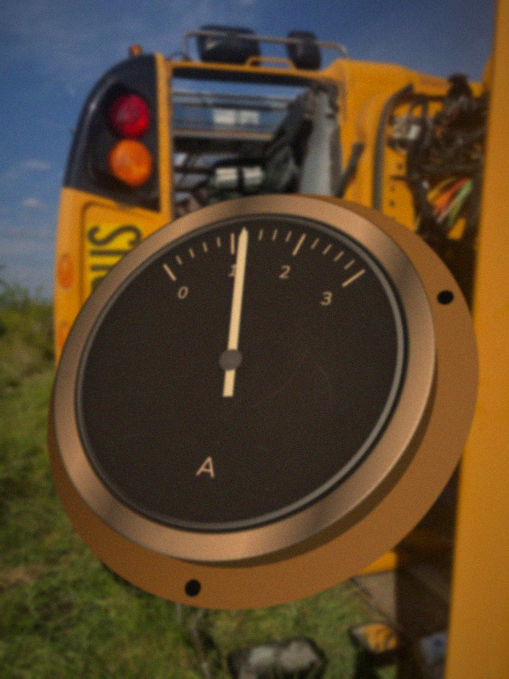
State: 1.2 A
